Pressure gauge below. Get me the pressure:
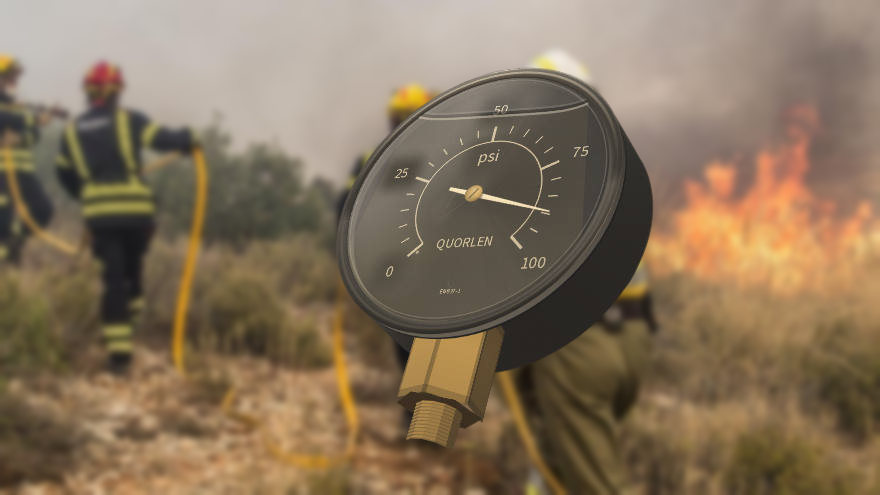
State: 90 psi
